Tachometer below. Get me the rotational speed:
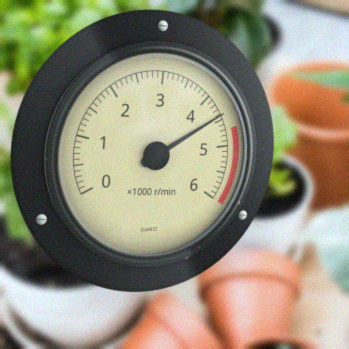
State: 4400 rpm
